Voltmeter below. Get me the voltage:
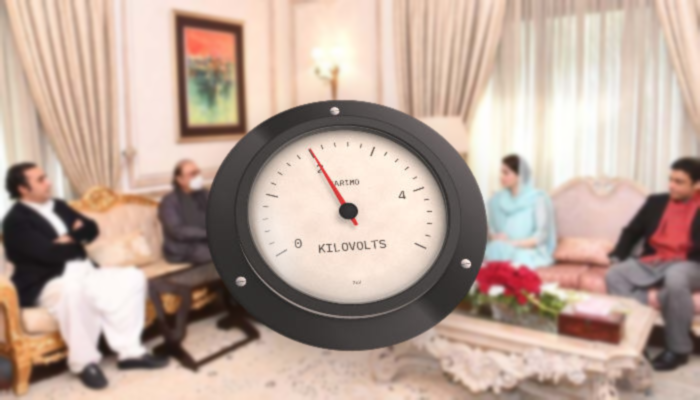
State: 2 kV
